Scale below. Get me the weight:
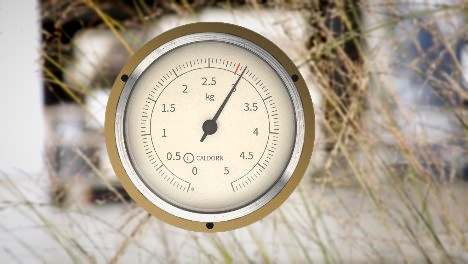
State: 3 kg
